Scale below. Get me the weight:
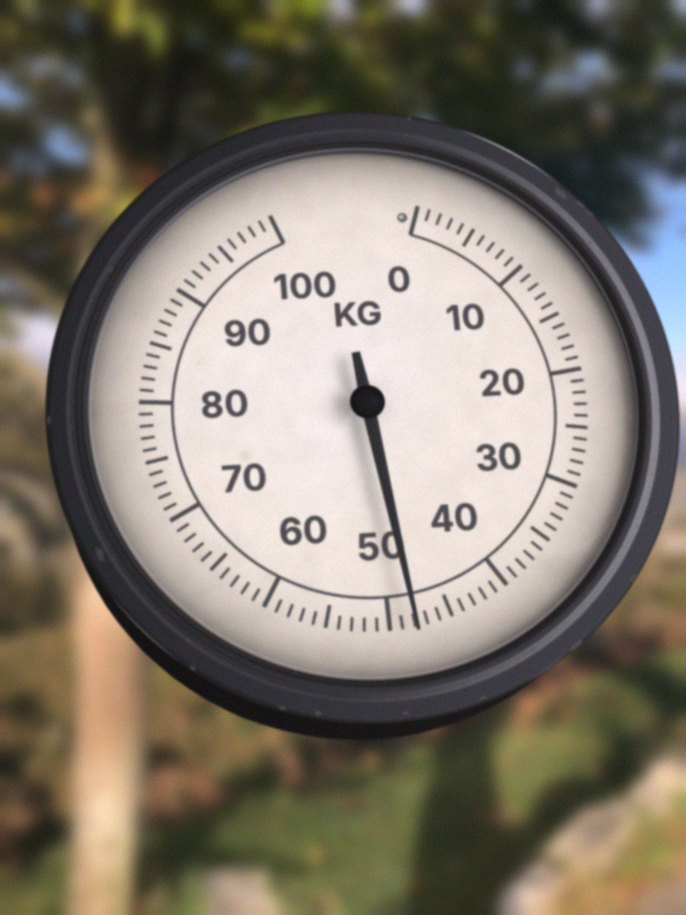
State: 48 kg
